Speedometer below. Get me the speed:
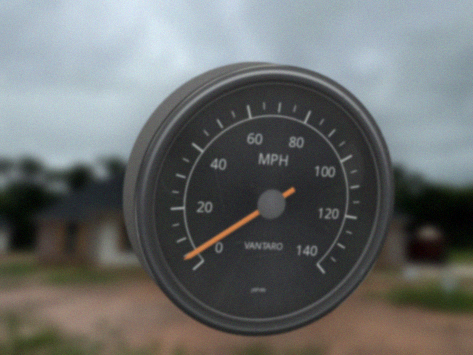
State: 5 mph
